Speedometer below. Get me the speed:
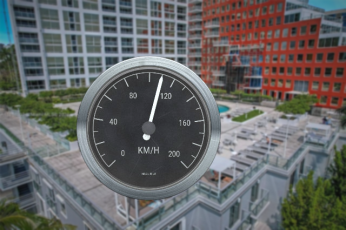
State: 110 km/h
